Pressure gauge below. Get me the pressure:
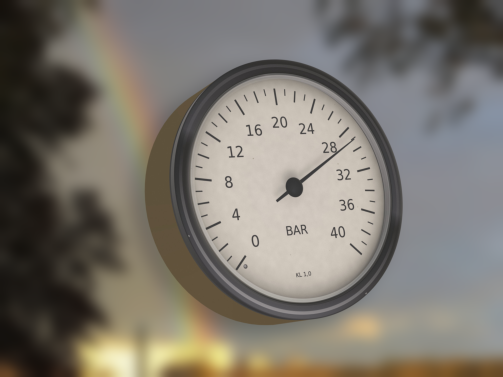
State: 29 bar
